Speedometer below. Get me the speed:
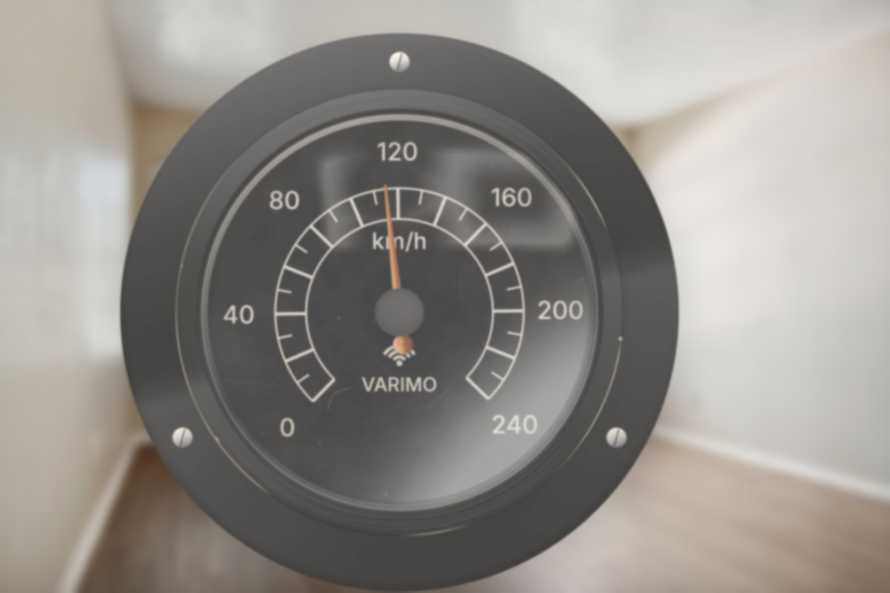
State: 115 km/h
